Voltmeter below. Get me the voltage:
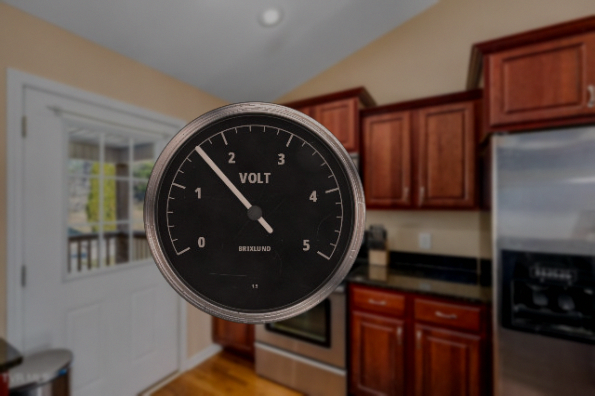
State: 1.6 V
